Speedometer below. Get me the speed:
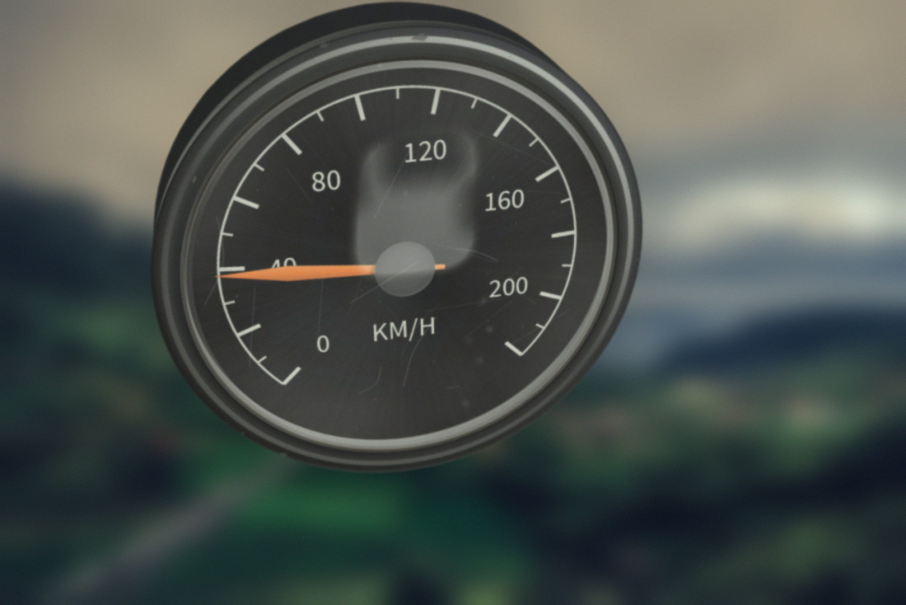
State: 40 km/h
